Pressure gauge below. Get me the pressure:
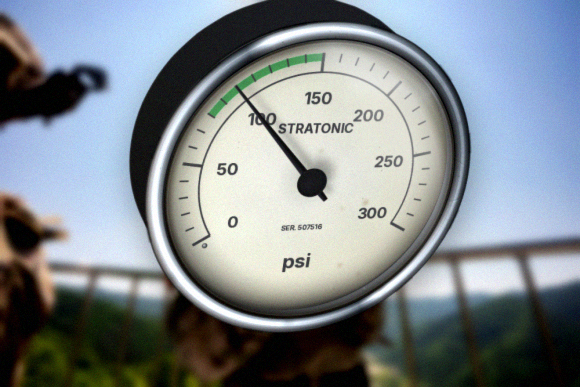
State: 100 psi
